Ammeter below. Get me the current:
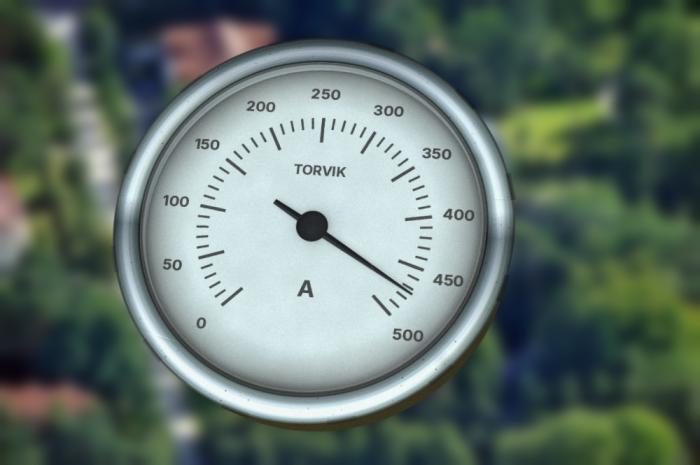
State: 475 A
